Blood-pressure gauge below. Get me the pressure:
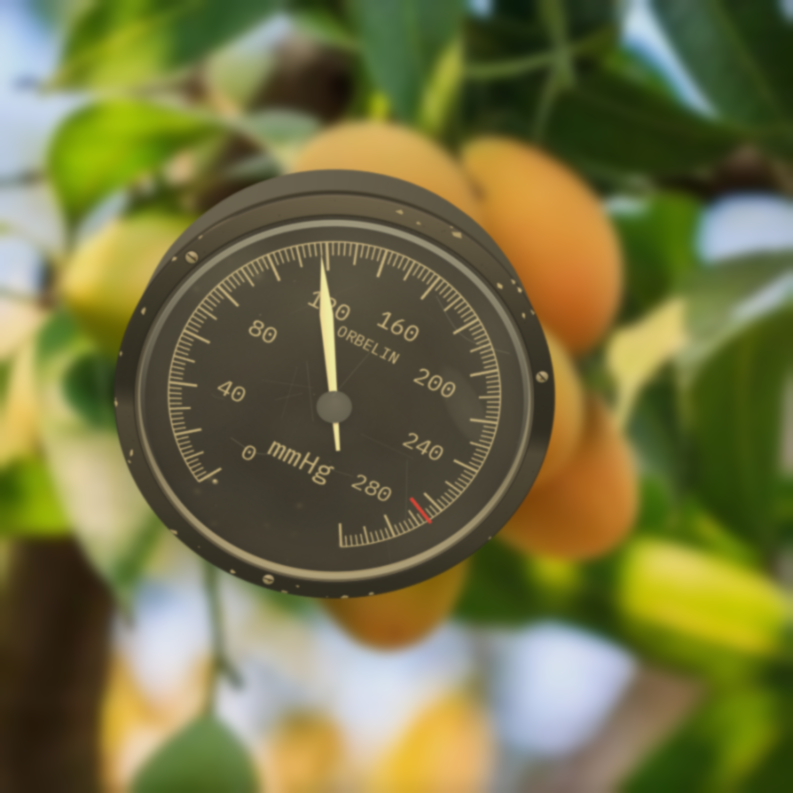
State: 118 mmHg
